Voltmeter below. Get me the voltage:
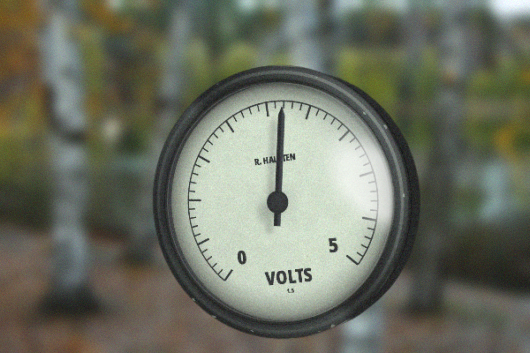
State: 2.7 V
